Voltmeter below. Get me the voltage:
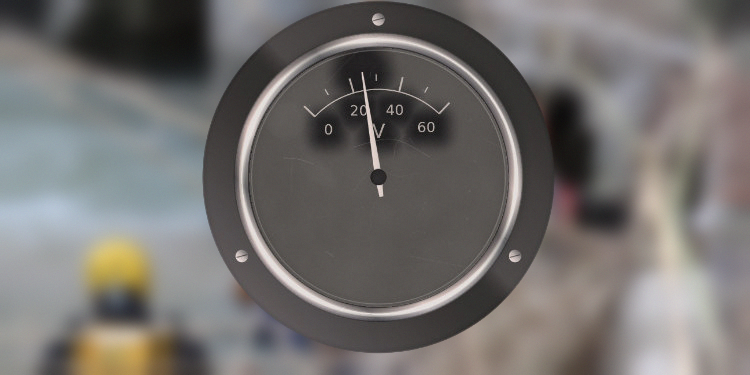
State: 25 V
